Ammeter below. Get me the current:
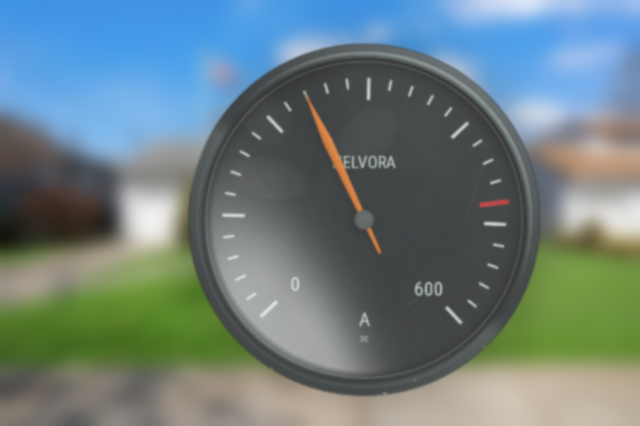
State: 240 A
